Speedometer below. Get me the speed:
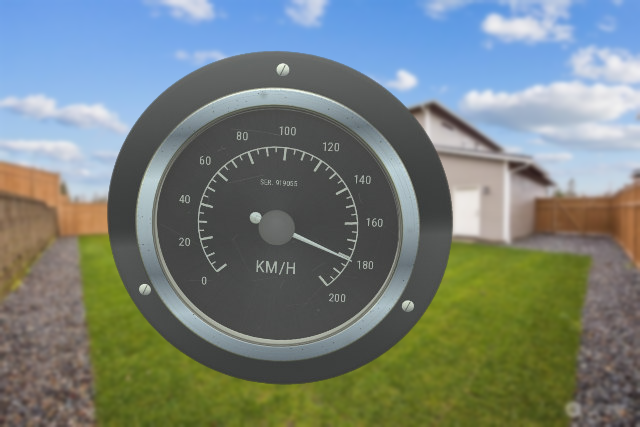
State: 180 km/h
